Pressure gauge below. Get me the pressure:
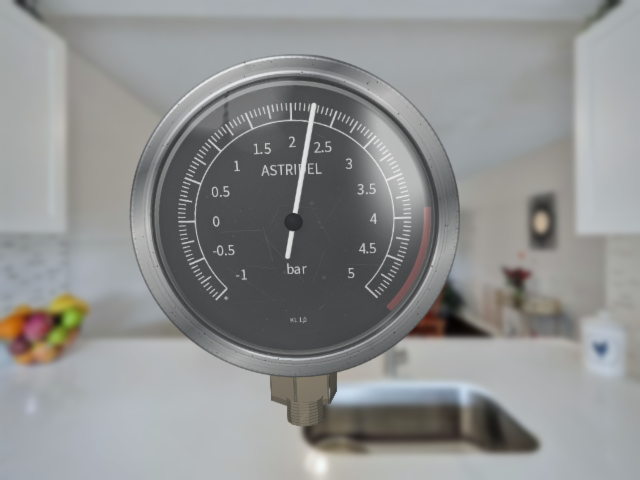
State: 2.25 bar
